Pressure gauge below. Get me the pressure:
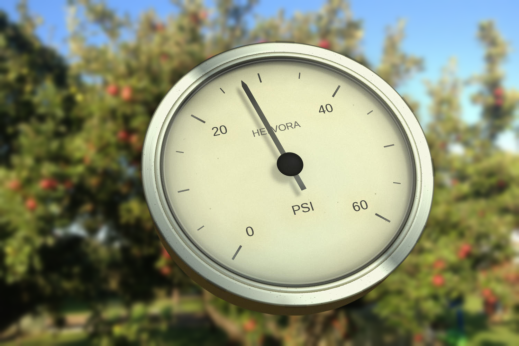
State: 27.5 psi
